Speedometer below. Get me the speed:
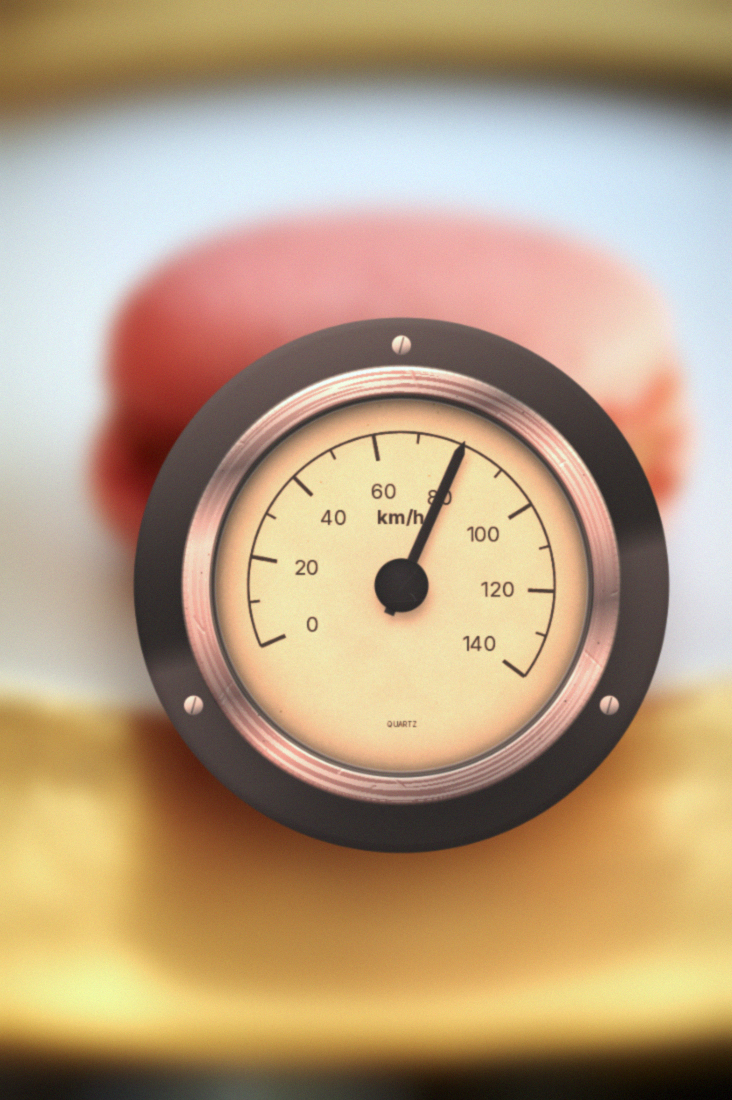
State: 80 km/h
